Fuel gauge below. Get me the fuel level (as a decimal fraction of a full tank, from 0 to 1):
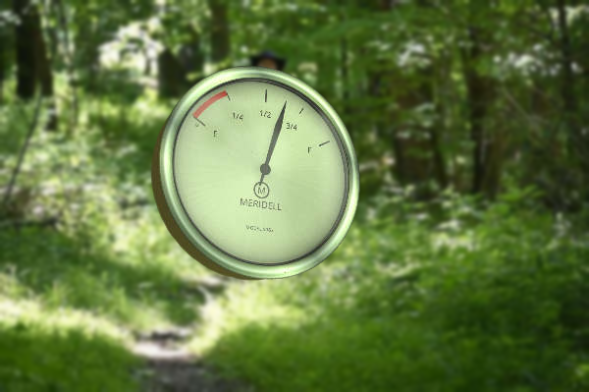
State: 0.625
